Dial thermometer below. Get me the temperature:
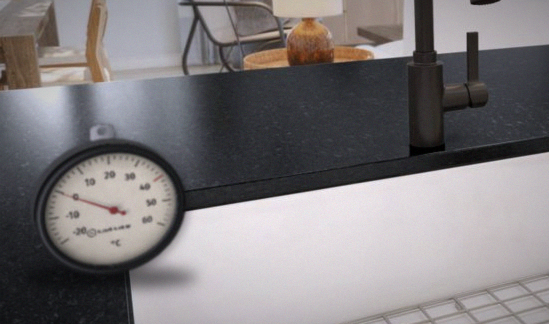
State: 0 °C
